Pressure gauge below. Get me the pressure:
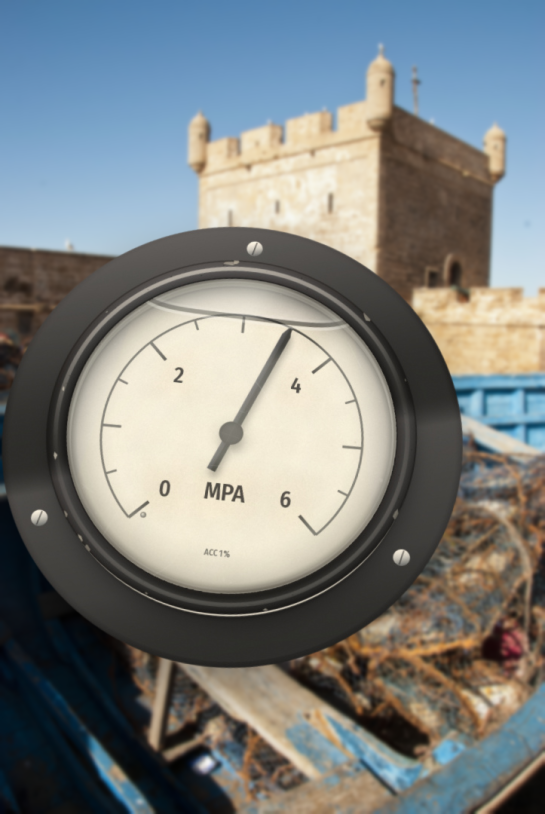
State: 3.5 MPa
